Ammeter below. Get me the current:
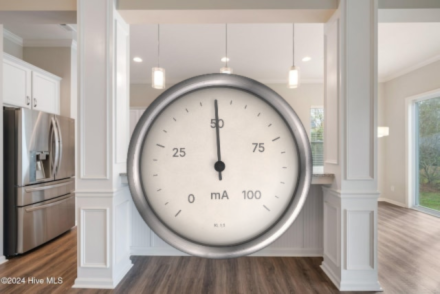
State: 50 mA
